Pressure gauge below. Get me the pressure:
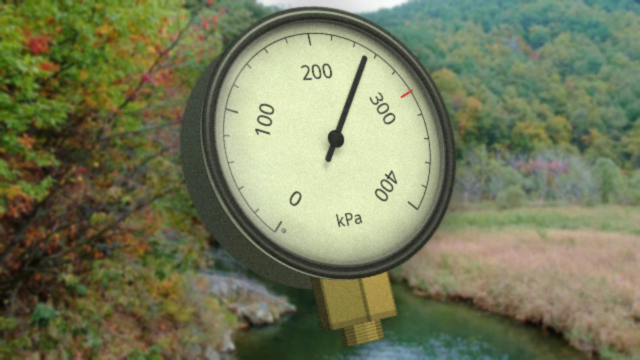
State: 250 kPa
